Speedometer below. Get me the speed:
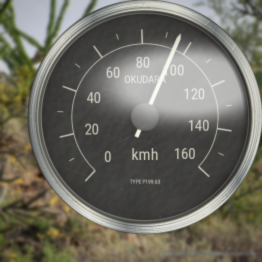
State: 95 km/h
